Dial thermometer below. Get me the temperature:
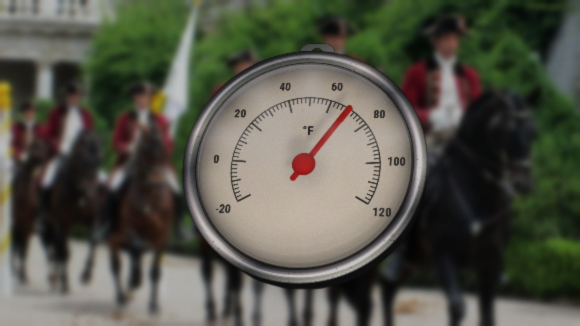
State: 70 °F
